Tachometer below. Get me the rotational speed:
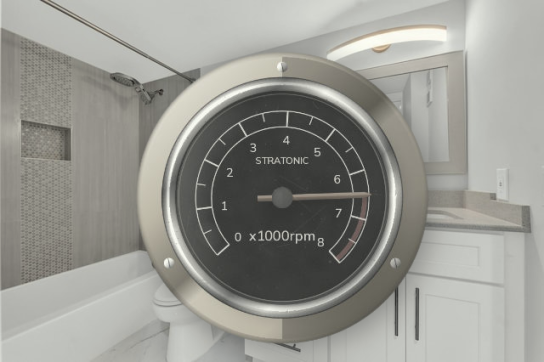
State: 6500 rpm
